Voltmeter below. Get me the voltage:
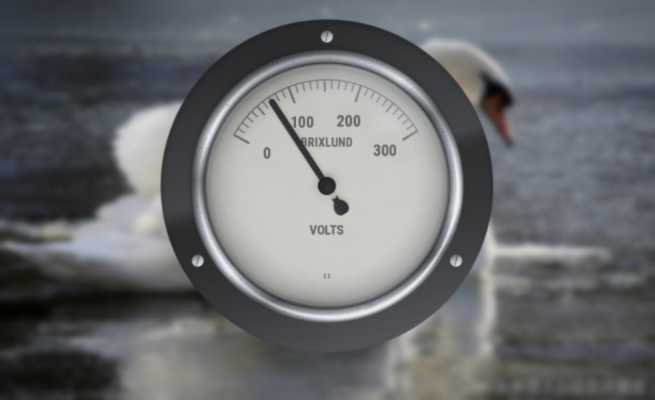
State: 70 V
